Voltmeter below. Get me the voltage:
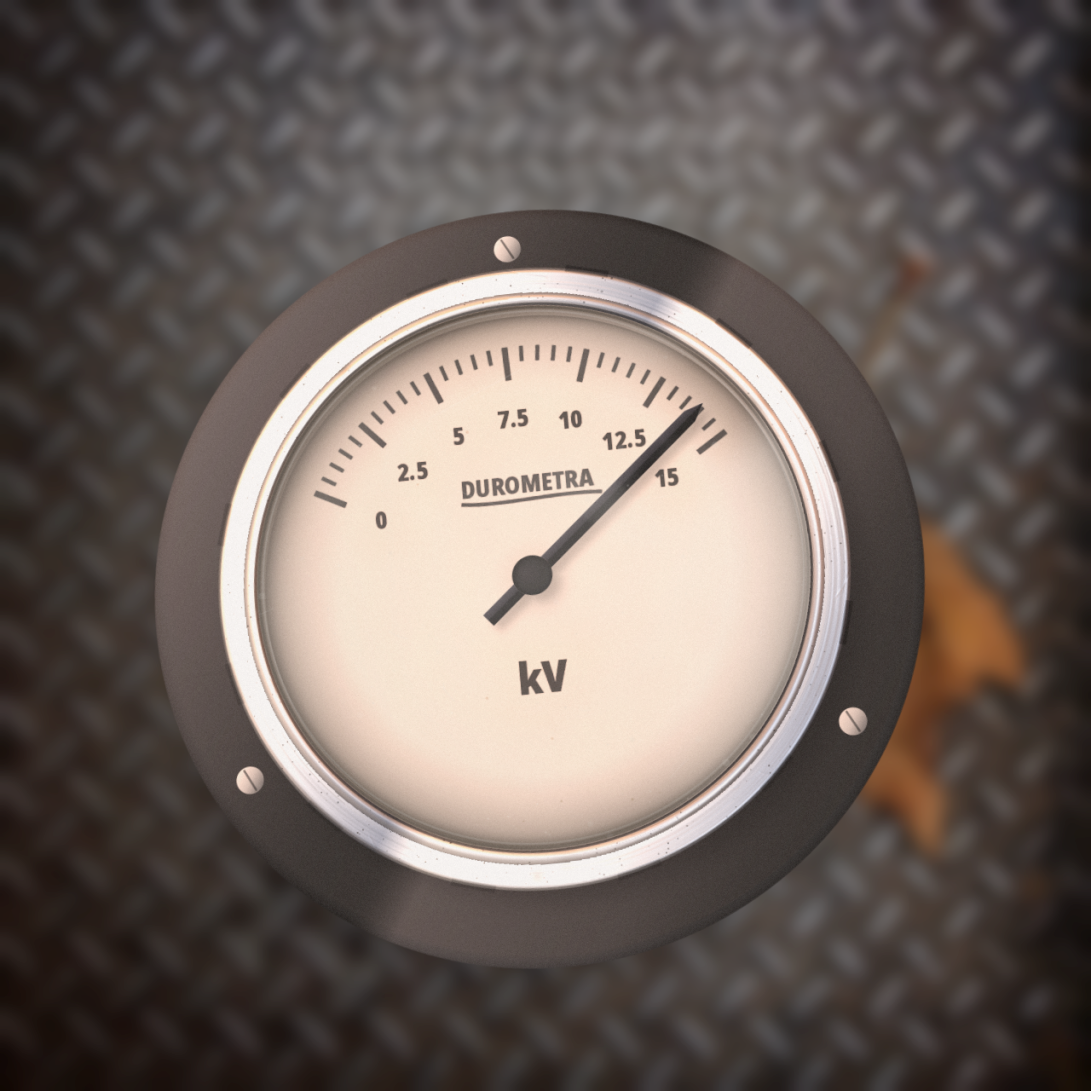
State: 14 kV
